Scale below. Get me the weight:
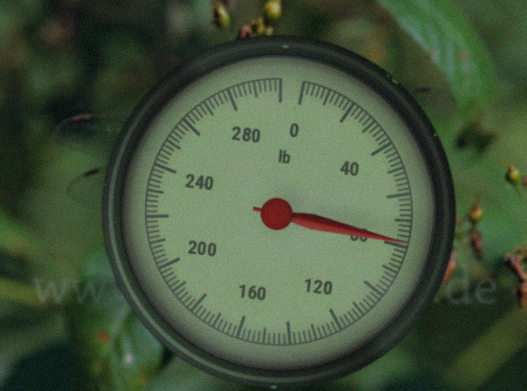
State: 78 lb
